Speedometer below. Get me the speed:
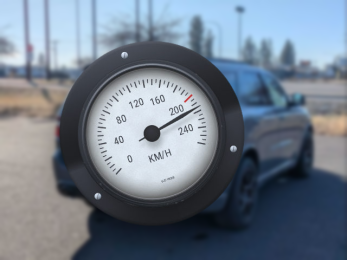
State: 215 km/h
